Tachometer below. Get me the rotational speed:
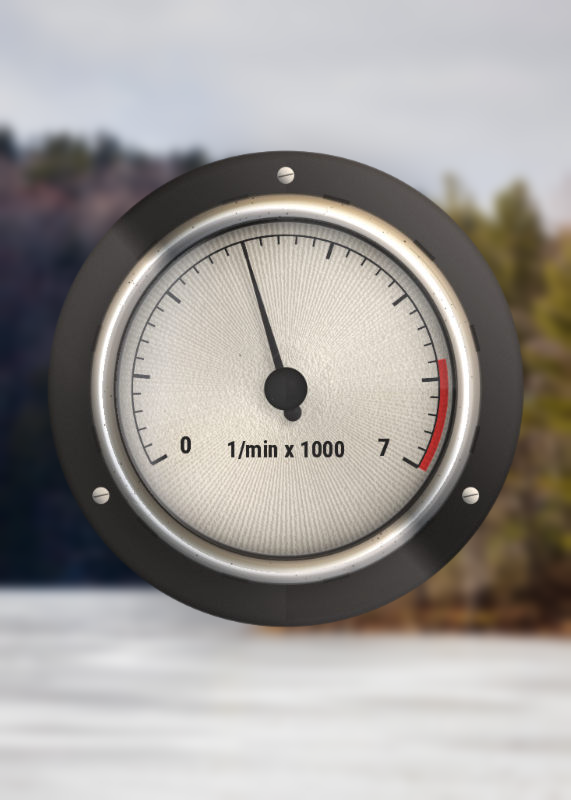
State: 3000 rpm
